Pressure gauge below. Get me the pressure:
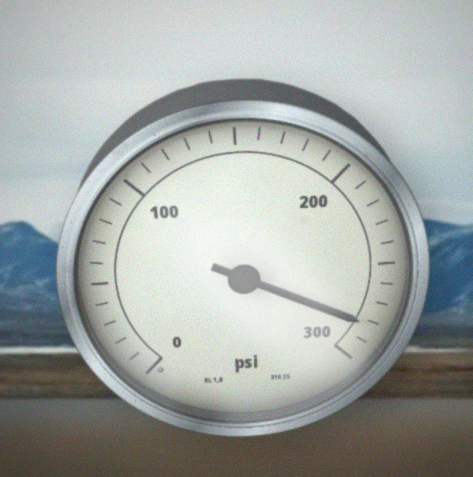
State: 280 psi
